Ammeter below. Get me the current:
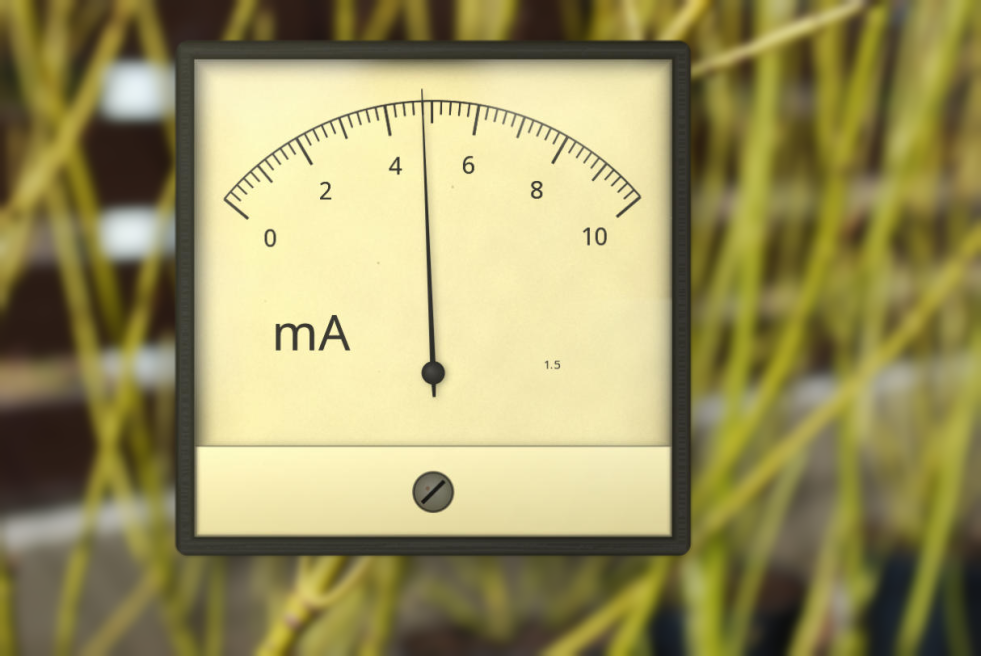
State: 4.8 mA
